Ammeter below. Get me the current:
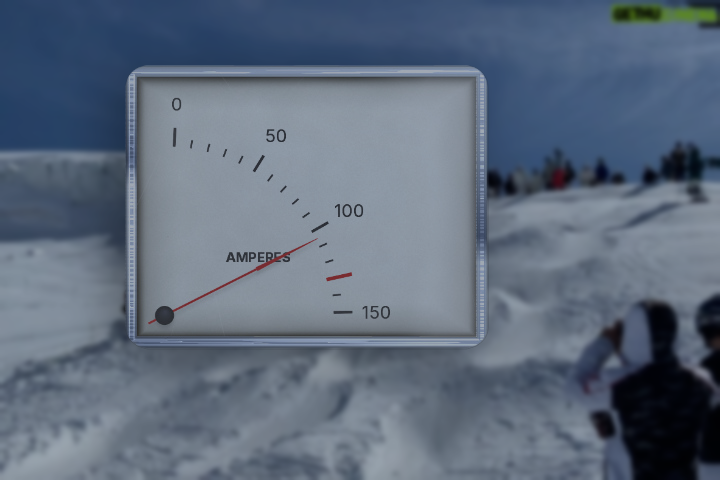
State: 105 A
